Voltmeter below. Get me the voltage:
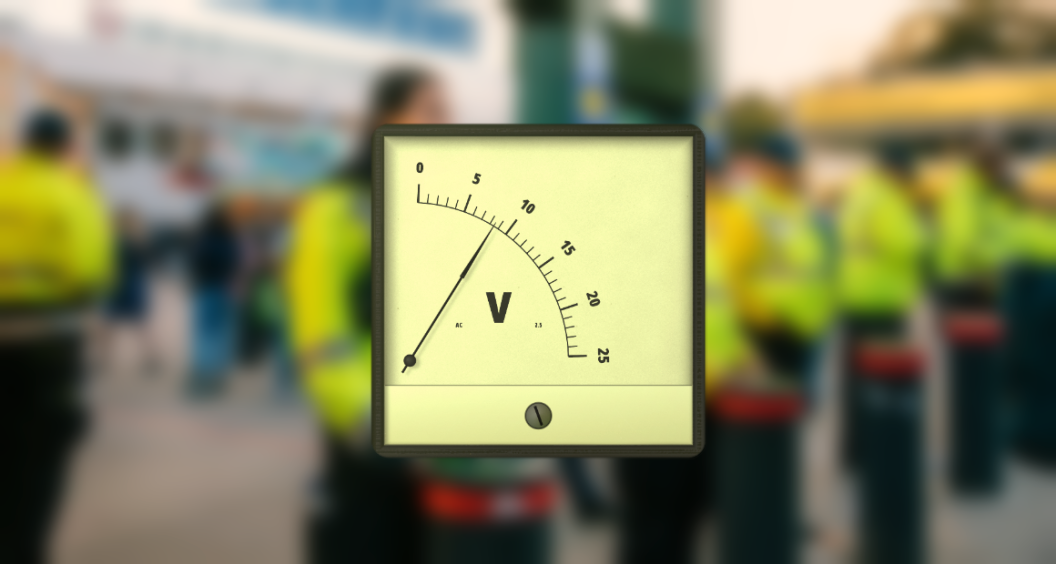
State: 8.5 V
